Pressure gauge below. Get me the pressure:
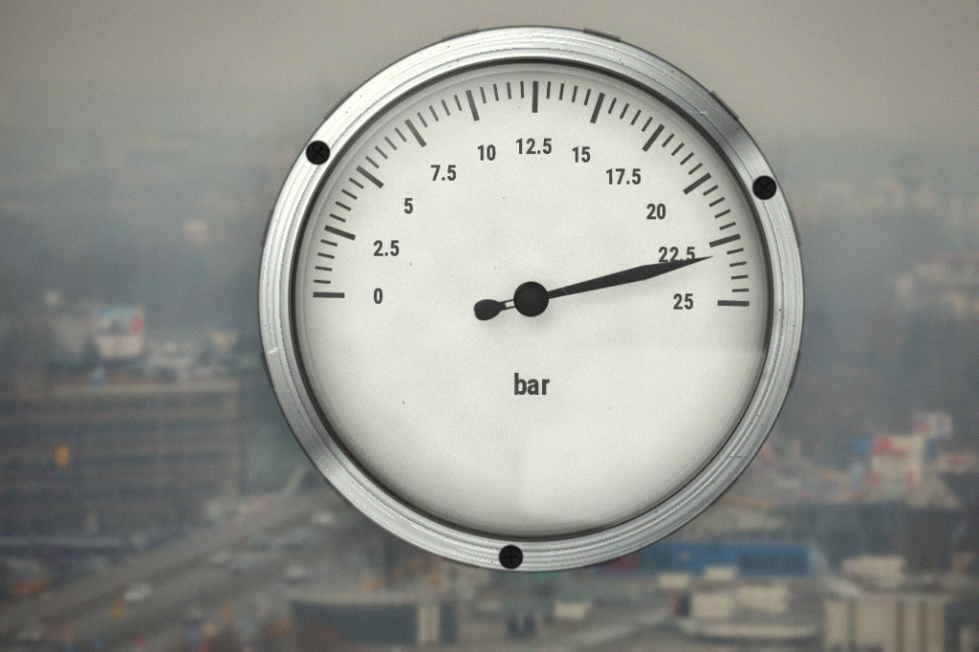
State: 23 bar
